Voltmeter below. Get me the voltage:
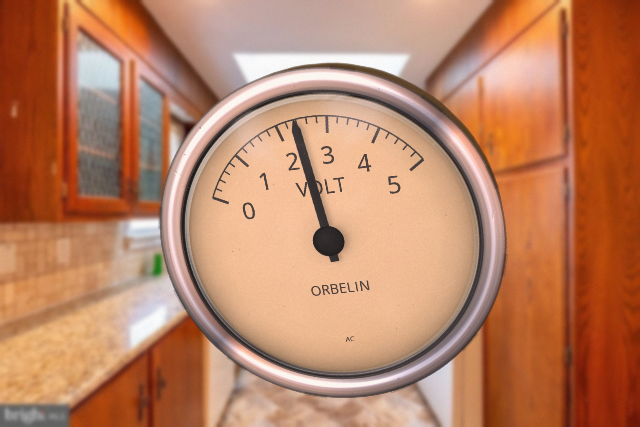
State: 2.4 V
